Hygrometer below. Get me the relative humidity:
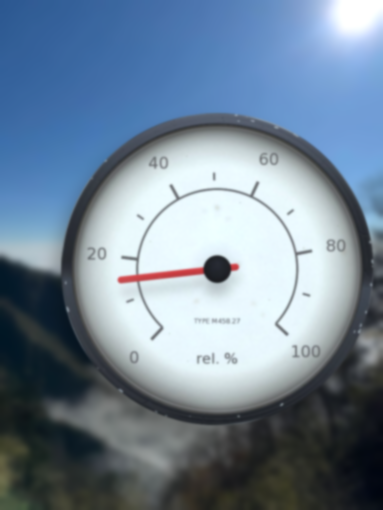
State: 15 %
